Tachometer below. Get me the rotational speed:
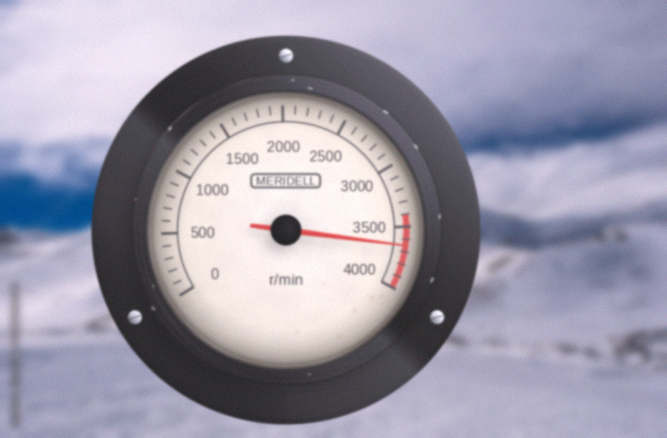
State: 3650 rpm
